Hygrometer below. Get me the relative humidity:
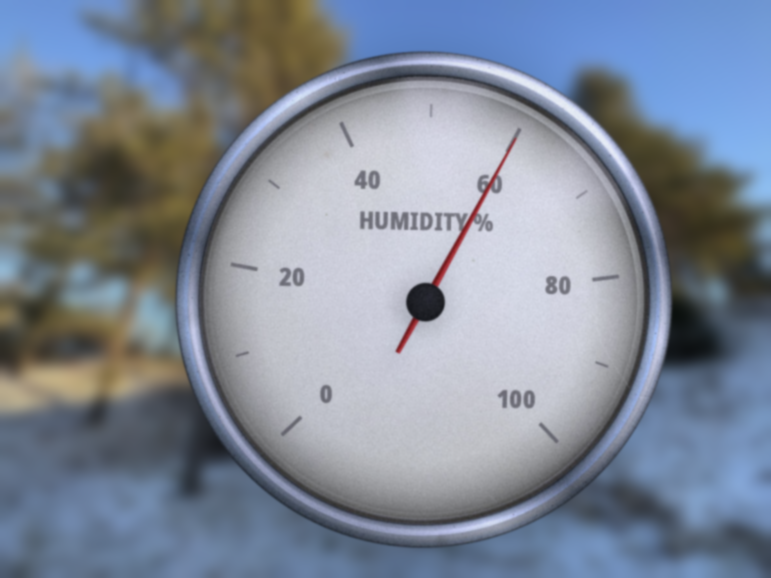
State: 60 %
